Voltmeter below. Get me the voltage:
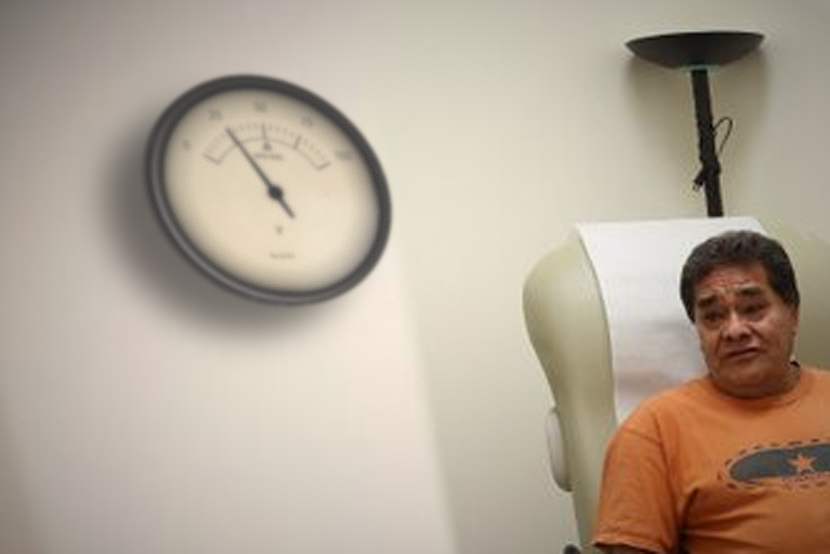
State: 25 V
